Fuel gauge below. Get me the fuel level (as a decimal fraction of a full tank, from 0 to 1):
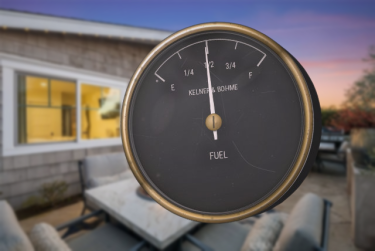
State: 0.5
